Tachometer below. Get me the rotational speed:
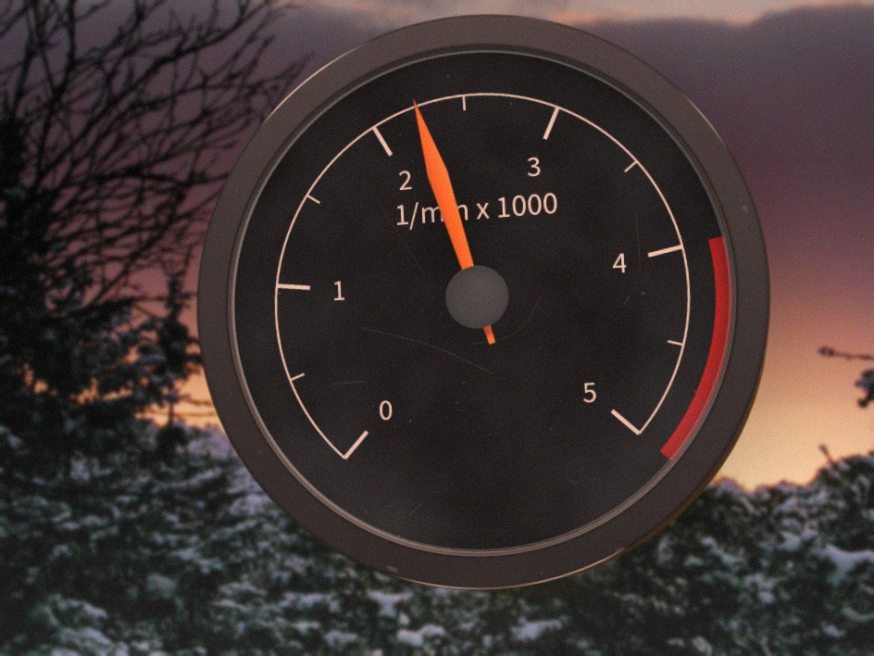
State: 2250 rpm
